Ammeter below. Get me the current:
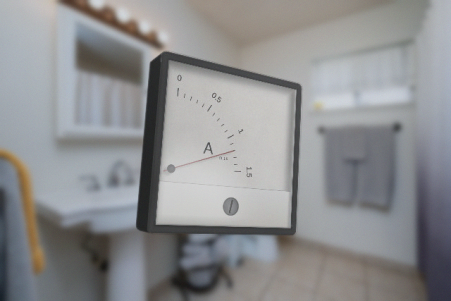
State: 1.2 A
